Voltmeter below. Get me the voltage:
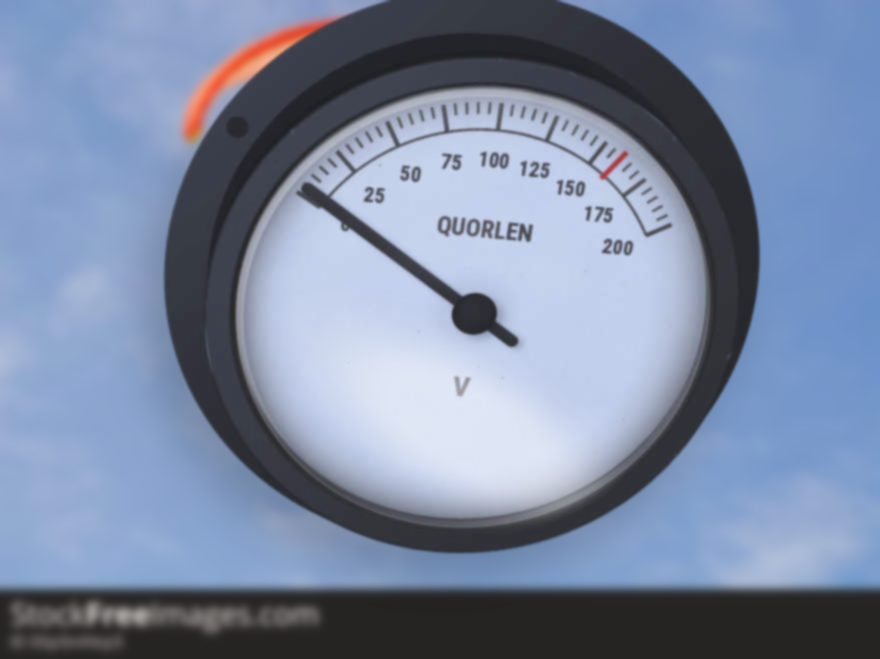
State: 5 V
